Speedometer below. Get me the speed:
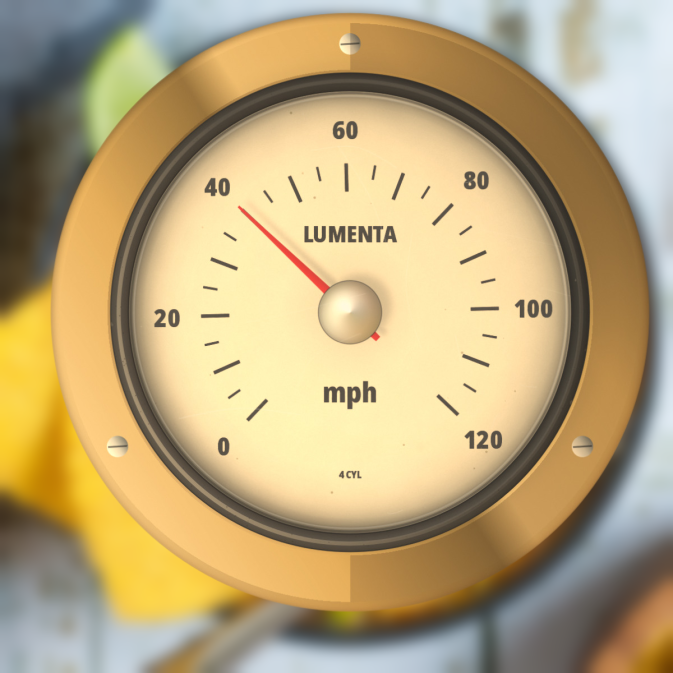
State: 40 mph
